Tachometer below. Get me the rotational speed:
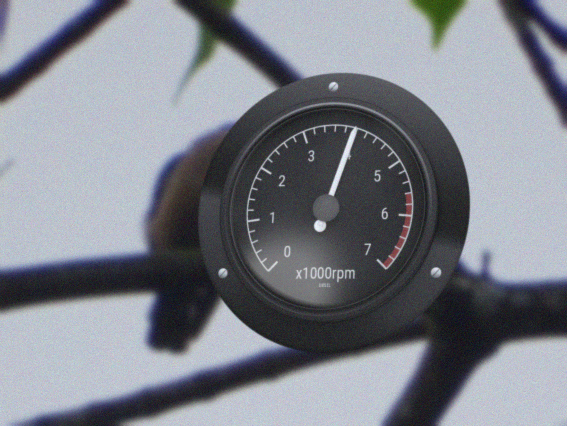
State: 4000 rpm
